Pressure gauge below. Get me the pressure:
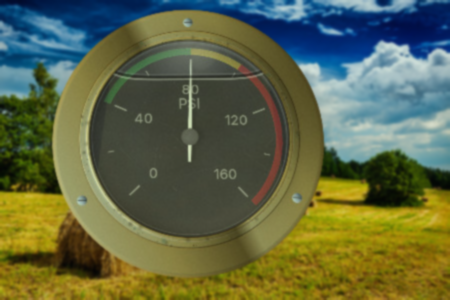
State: 80 psi
